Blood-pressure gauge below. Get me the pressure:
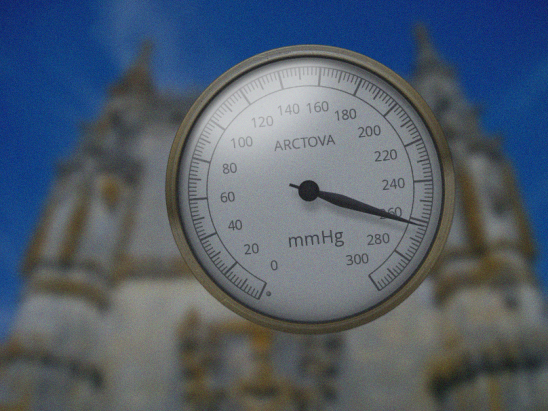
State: 262 mmHg
